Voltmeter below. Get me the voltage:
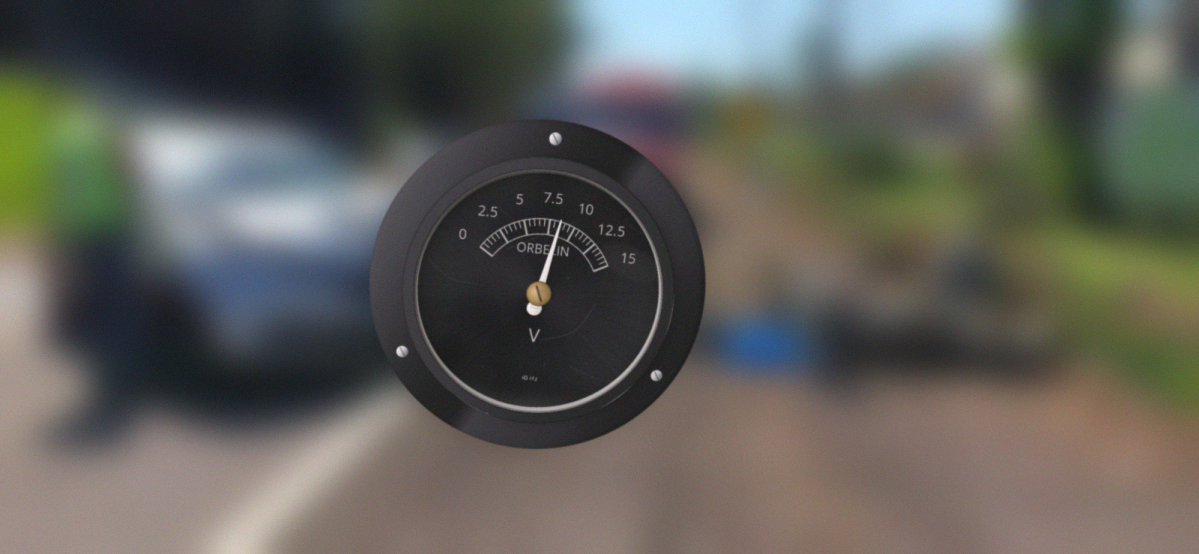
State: 8.5 V
